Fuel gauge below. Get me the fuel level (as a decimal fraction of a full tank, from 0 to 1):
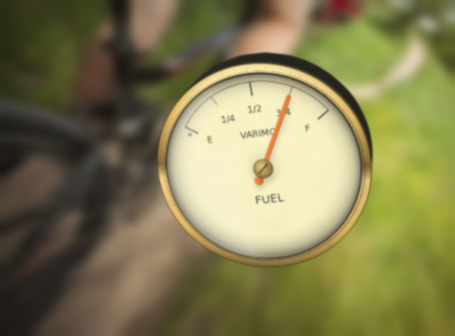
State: 0.75
